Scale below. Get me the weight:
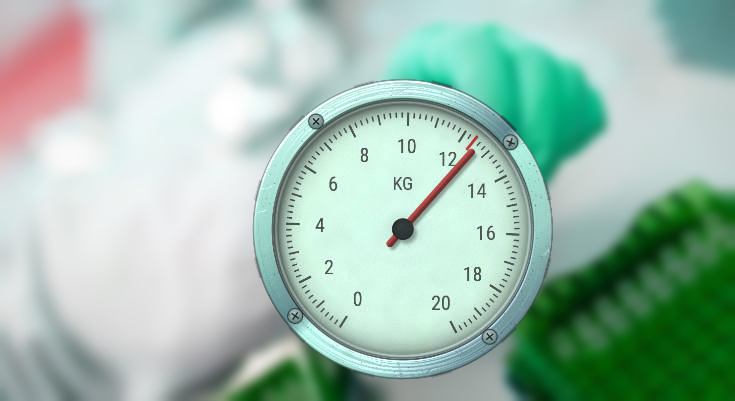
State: 12.6 kg
